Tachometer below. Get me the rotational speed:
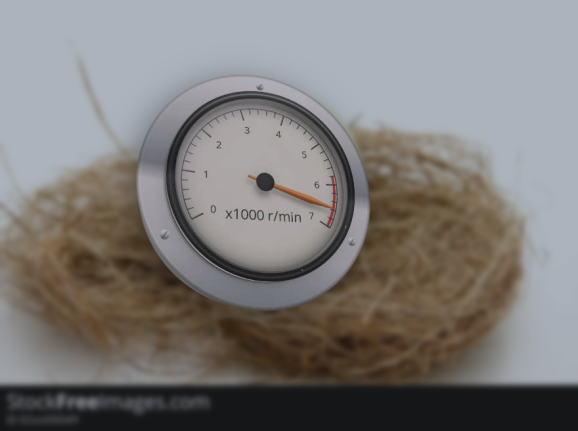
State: 6600 rpm
